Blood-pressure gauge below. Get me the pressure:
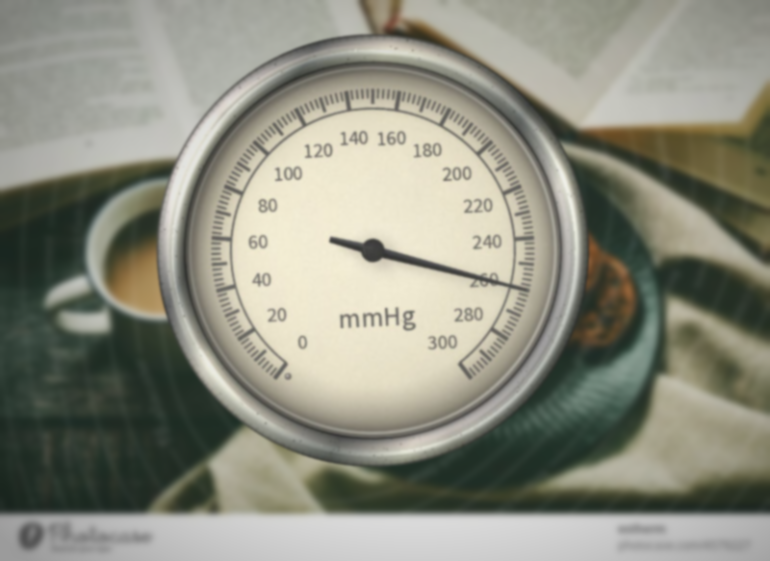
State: 260 mmHg
